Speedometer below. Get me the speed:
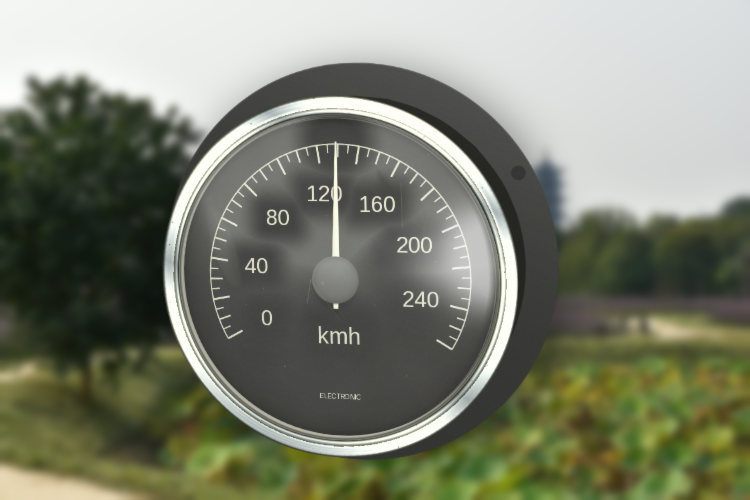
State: 130 km/h
